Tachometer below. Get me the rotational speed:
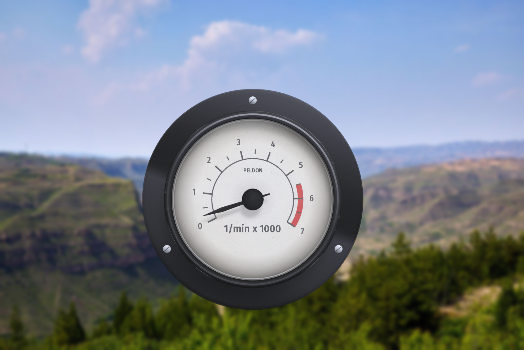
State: 250 rpm
